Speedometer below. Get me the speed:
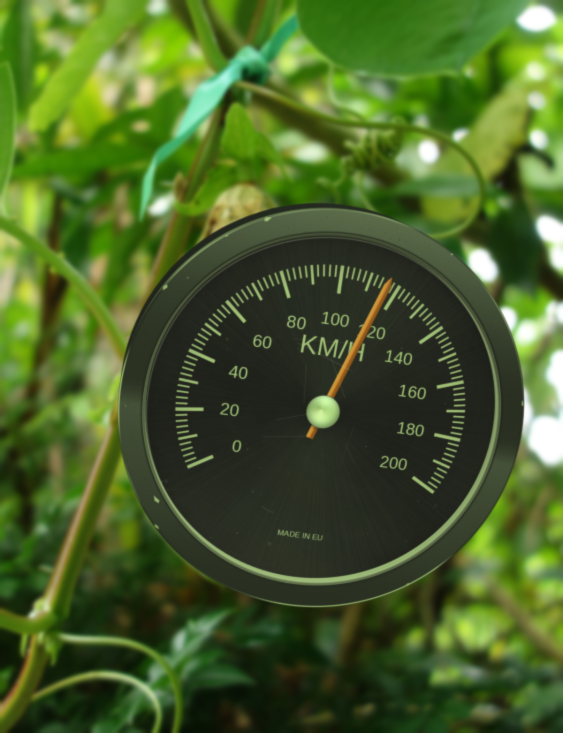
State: 116 km/h
